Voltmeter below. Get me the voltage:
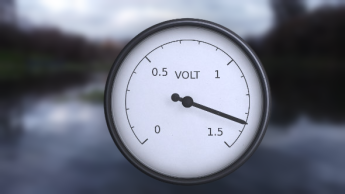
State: 1.35 V
